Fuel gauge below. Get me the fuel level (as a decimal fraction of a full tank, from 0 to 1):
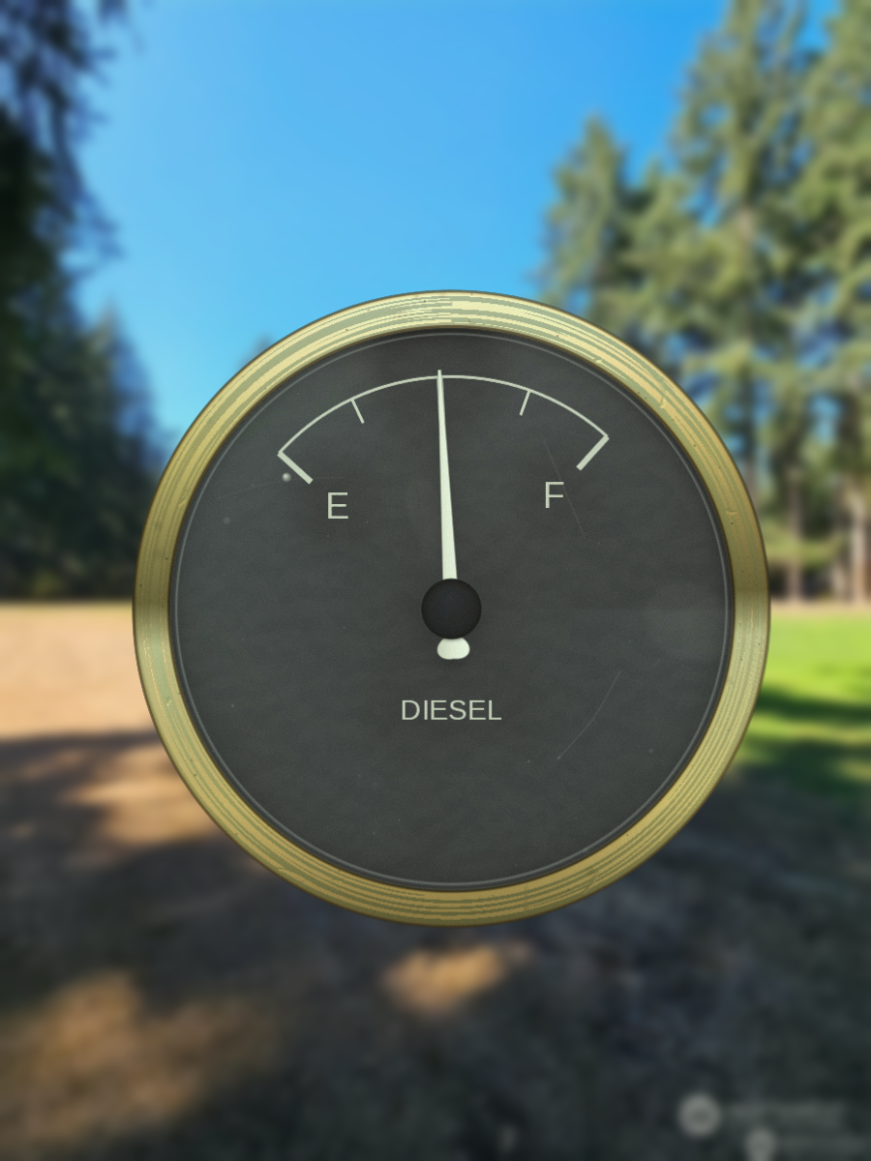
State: 0.5
